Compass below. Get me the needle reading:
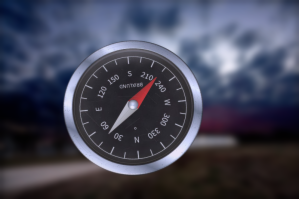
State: 225 °
